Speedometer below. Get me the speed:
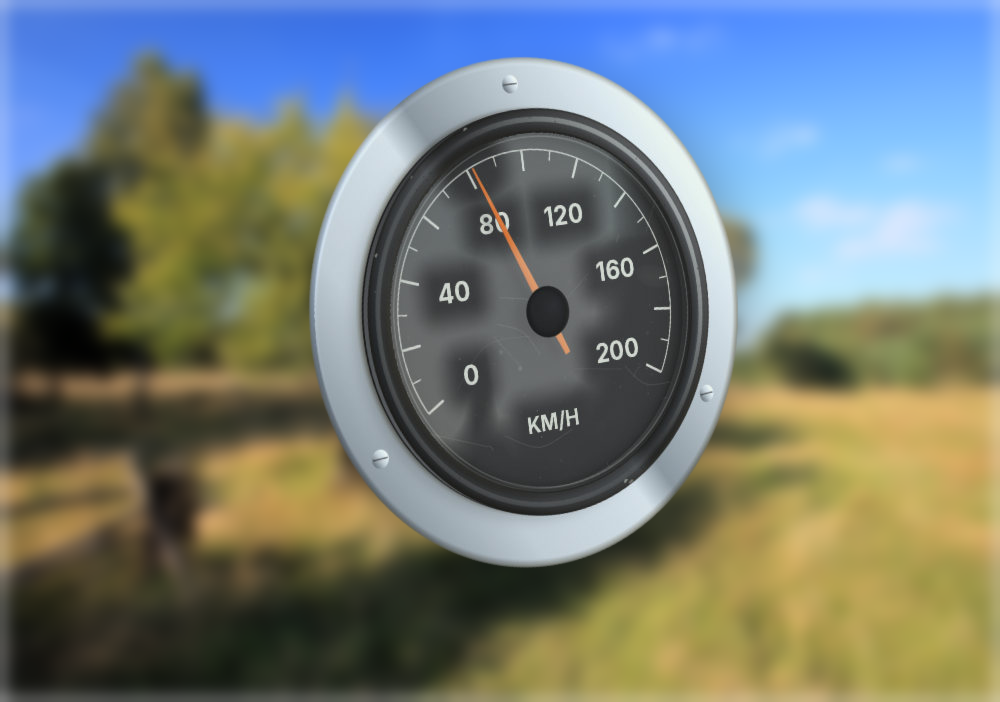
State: 80 km/h
